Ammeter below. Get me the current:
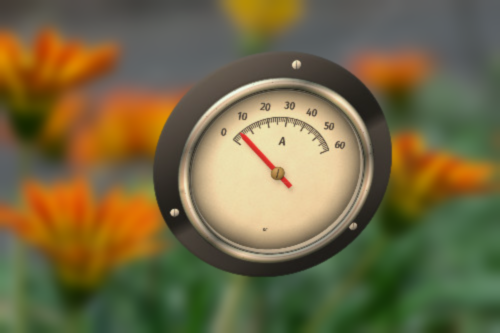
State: 5 A
